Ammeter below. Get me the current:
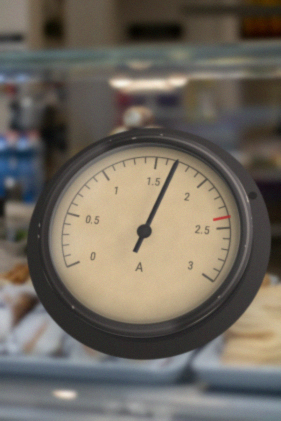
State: 1.7 A
